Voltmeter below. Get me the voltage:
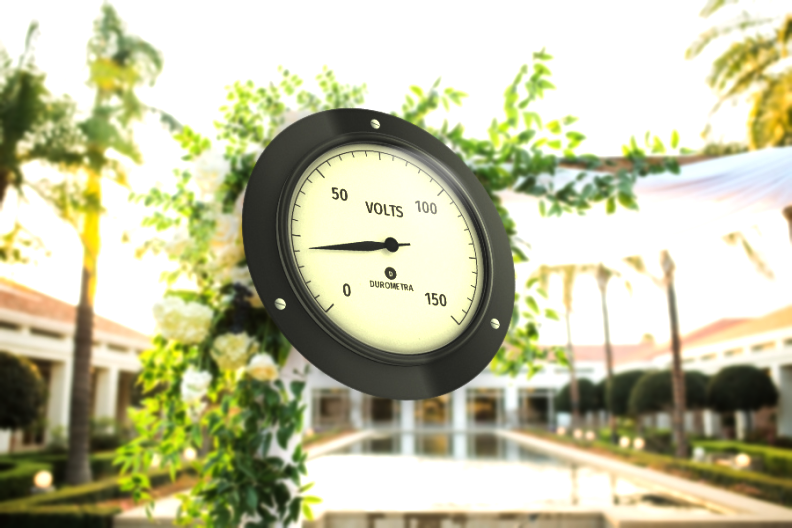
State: 20 V
